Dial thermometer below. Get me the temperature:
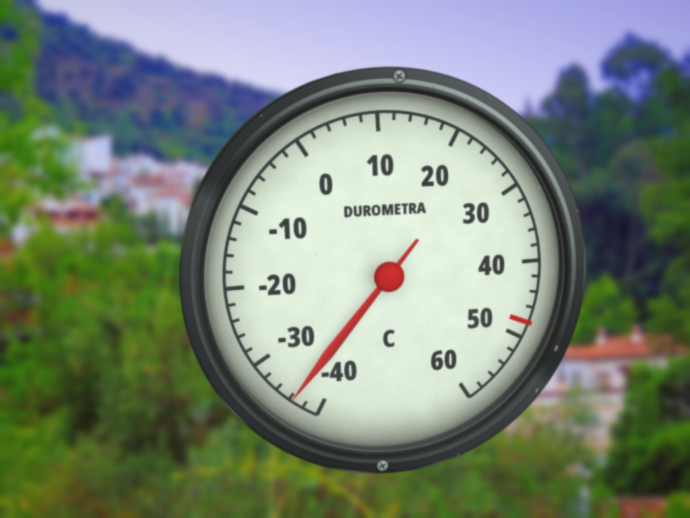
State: -36 °C
